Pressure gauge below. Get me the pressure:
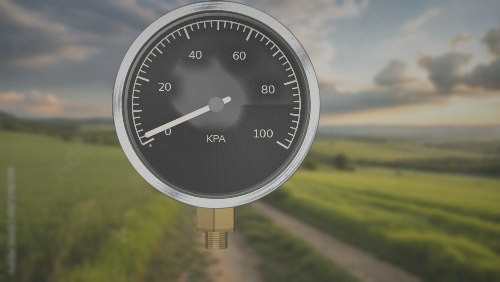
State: 2 kPa
